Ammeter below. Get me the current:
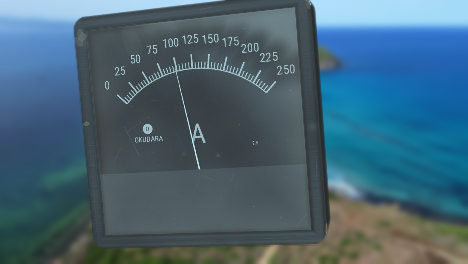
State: 100 A
